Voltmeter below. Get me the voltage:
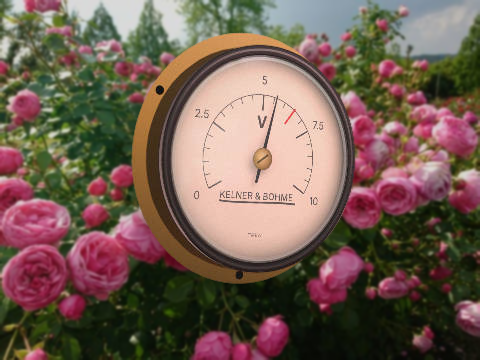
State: 5.5 V
